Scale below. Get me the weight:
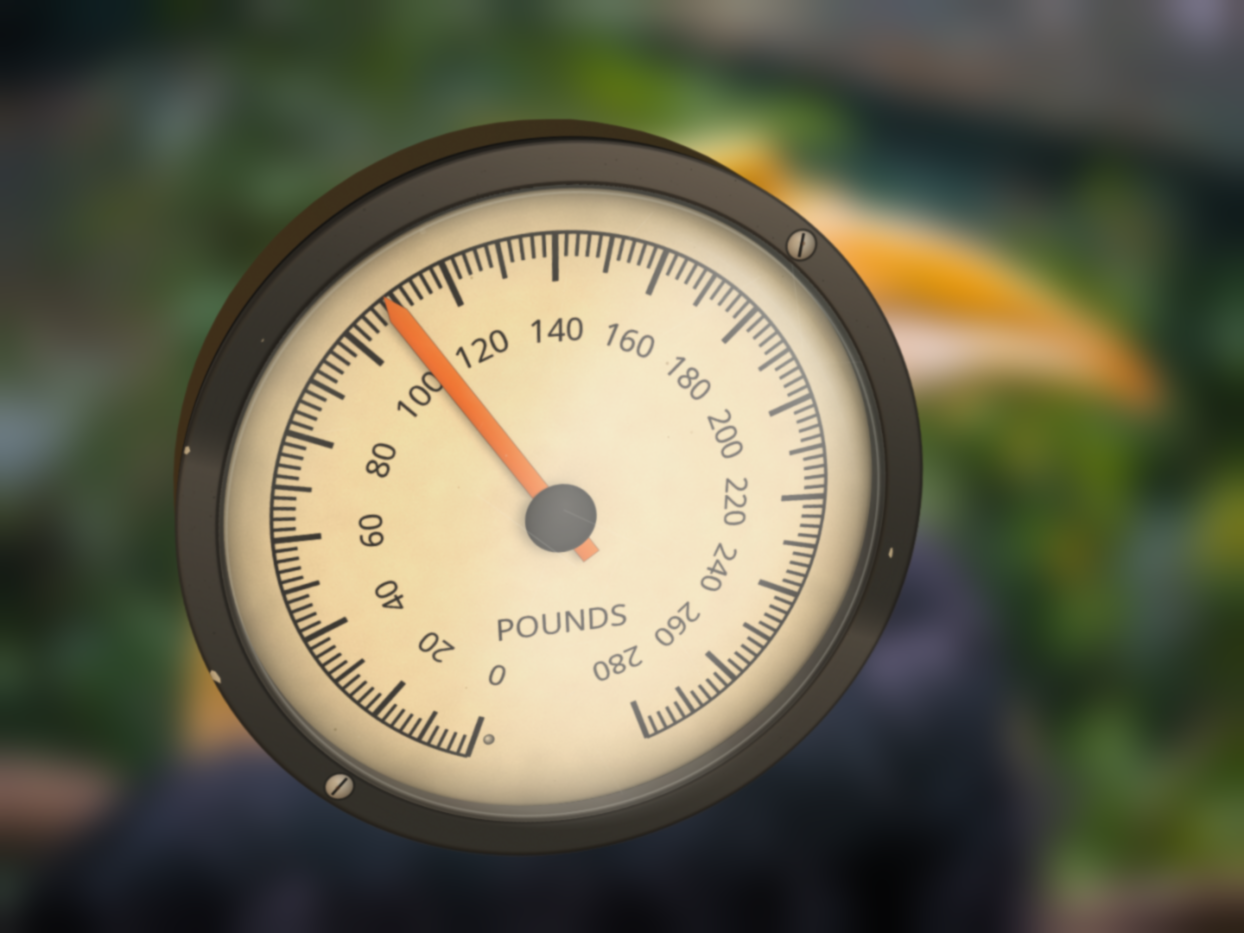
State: 109 lb
